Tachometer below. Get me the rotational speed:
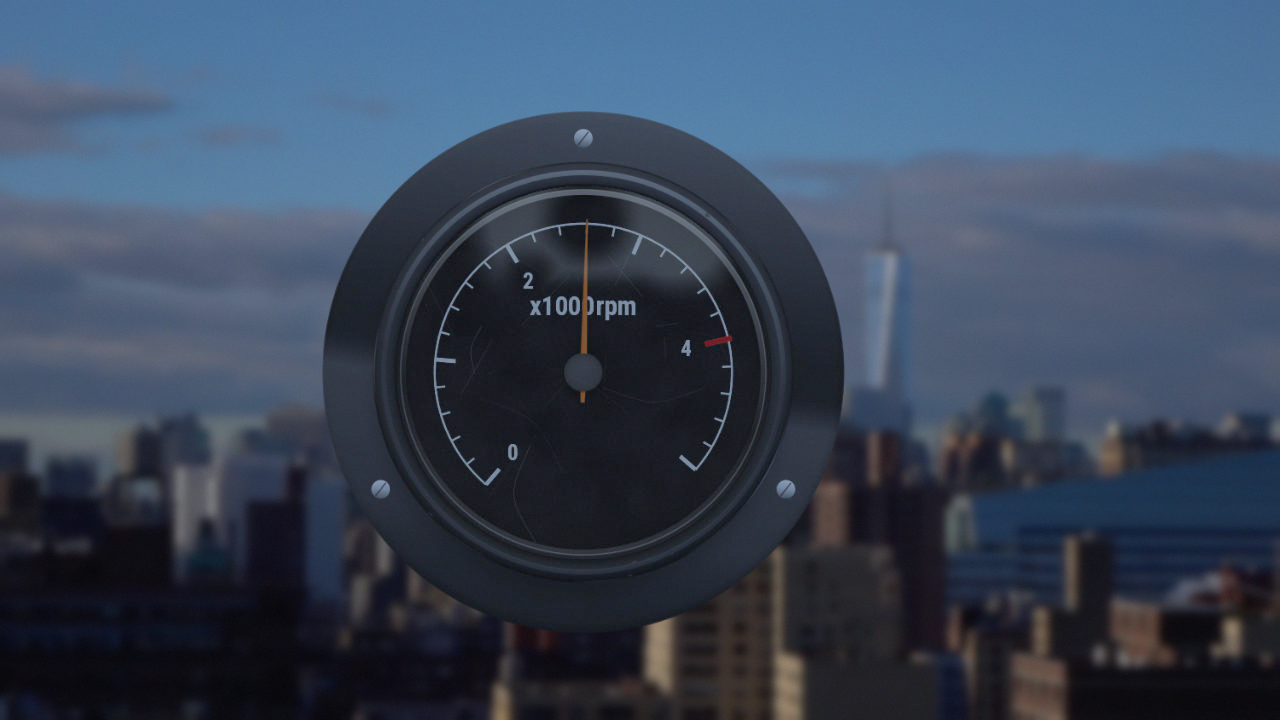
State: 2600 rpm
